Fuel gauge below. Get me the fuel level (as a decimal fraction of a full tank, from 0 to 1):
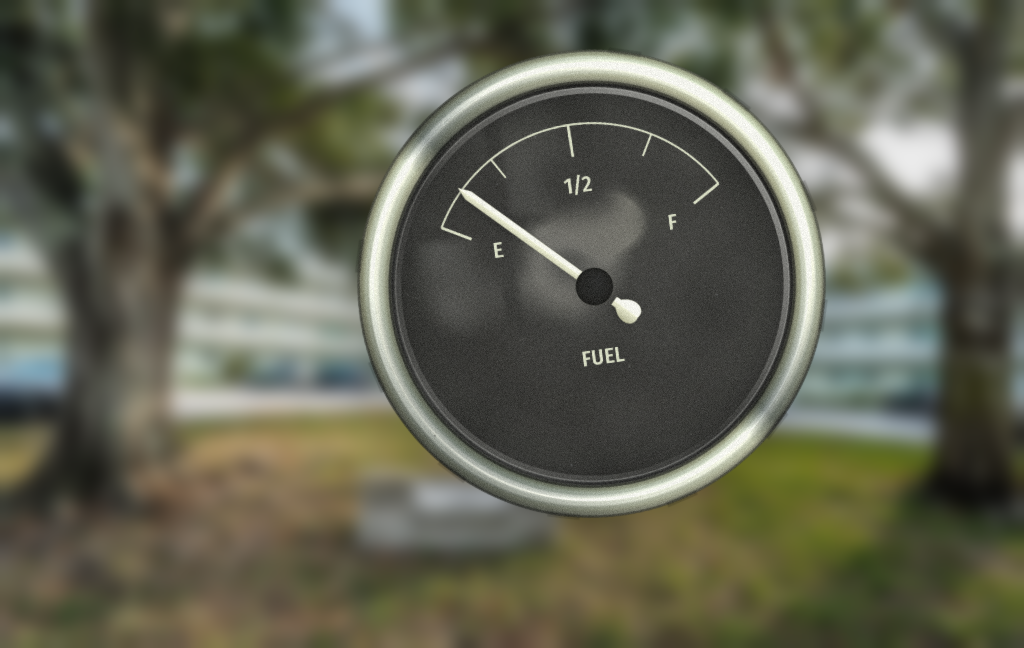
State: 0.125
